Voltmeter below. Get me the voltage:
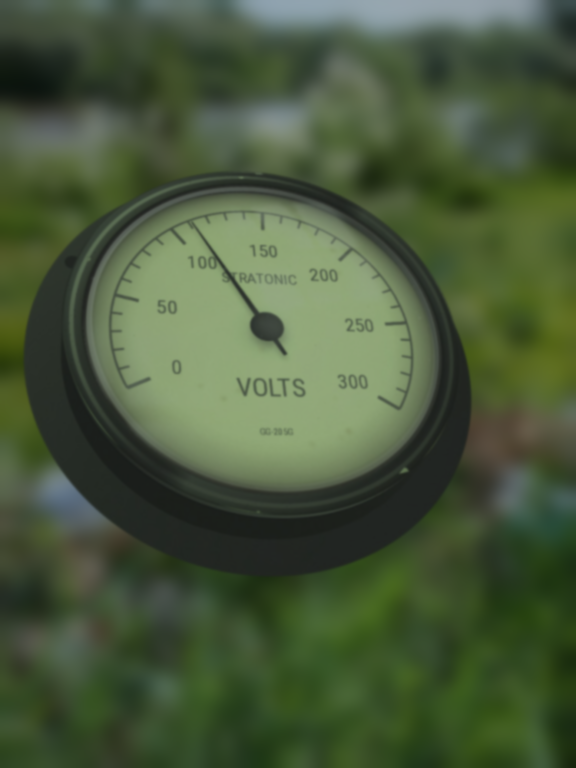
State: 110 V
